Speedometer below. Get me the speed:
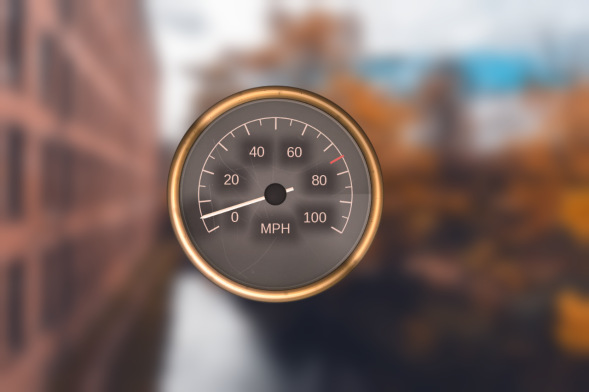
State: 5 mph
